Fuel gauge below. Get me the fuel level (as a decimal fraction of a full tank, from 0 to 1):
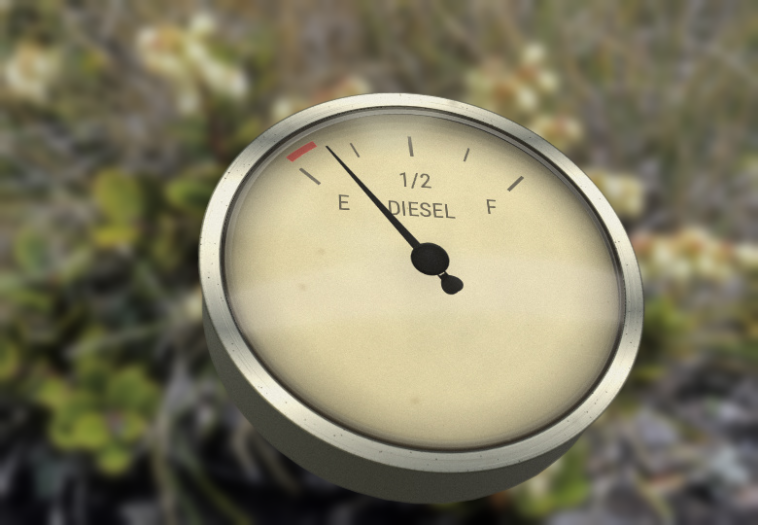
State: 0.125
